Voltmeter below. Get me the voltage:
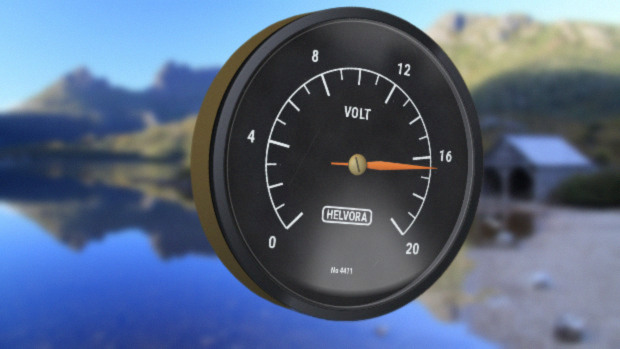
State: 16.5 V
